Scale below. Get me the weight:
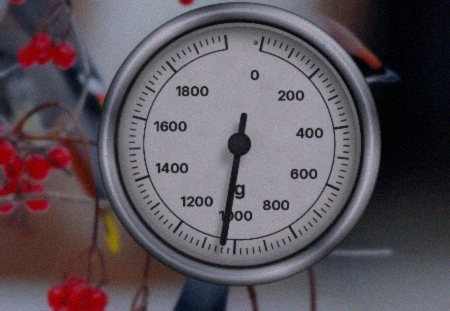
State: 1040 g
